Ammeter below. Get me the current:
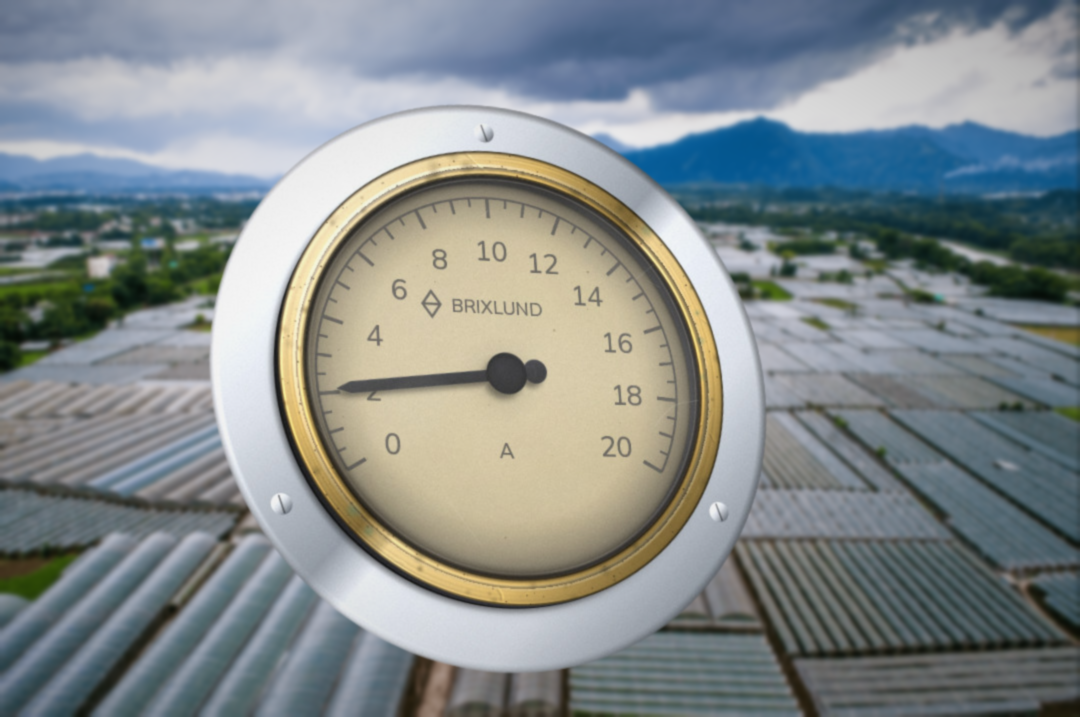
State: 2 A
